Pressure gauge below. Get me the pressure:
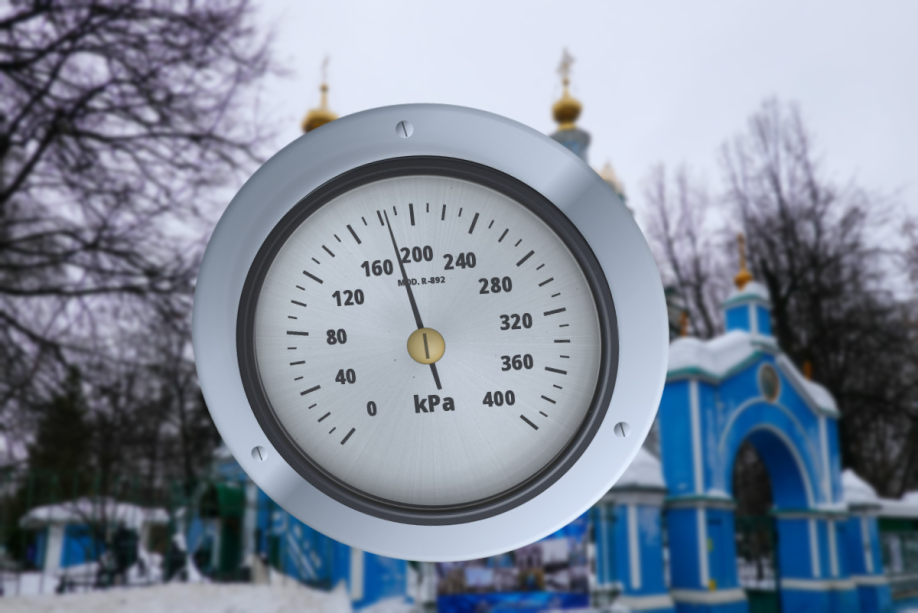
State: 185 kPa
